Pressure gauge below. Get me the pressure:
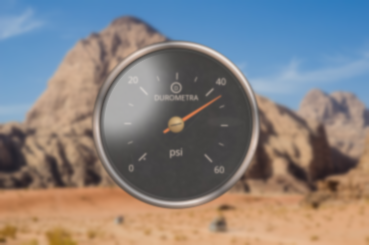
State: 42.5 psi
